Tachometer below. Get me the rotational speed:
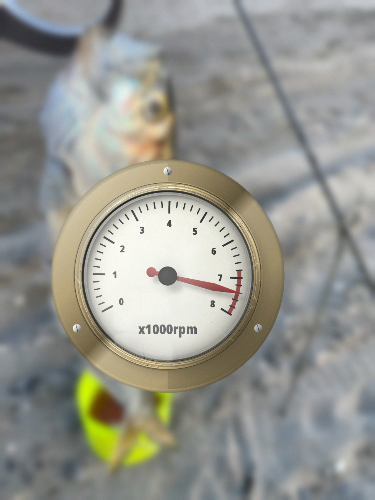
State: 7400 rpm
